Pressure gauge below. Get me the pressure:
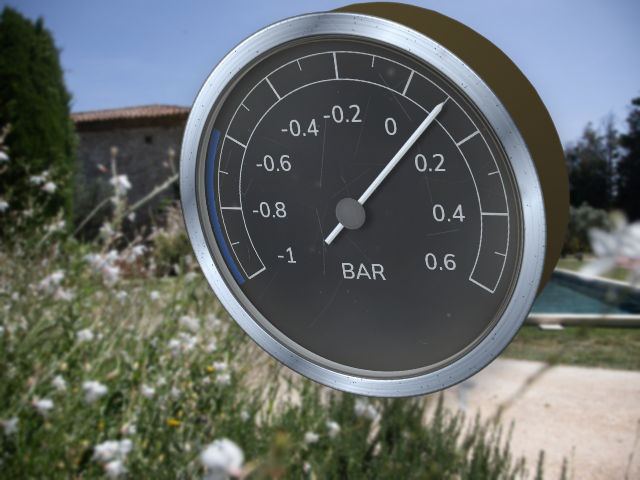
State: 0.1 bar
